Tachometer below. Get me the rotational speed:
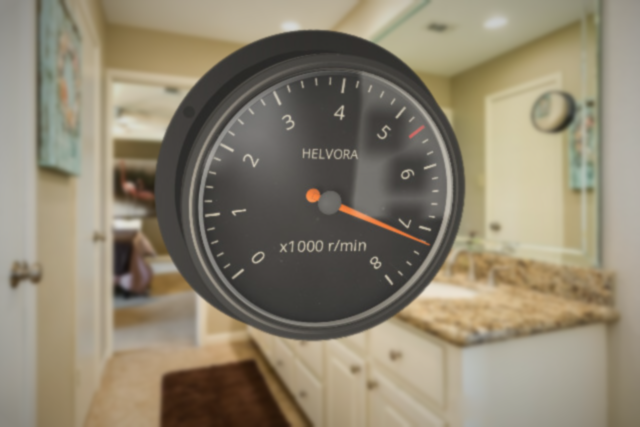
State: 7200 rpm
